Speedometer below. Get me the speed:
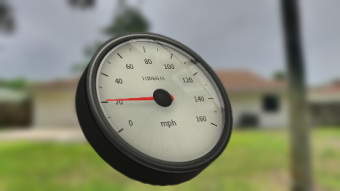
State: 20 mph
